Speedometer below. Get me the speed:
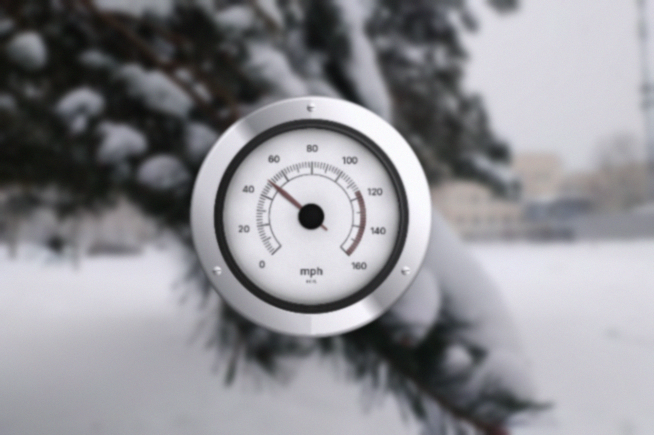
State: 50 mph
